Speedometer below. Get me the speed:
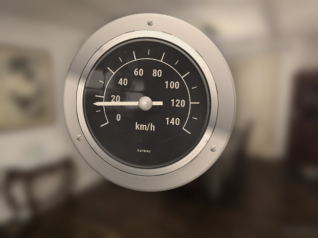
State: 15 km/h
